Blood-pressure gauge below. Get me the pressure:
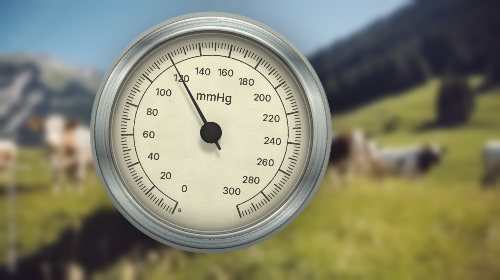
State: 120 mmHg
